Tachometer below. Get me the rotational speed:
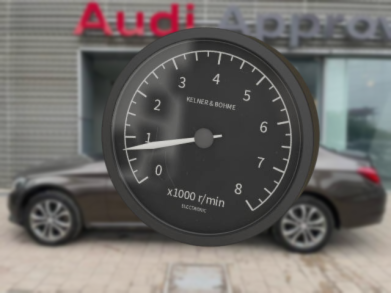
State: 750 rpm
